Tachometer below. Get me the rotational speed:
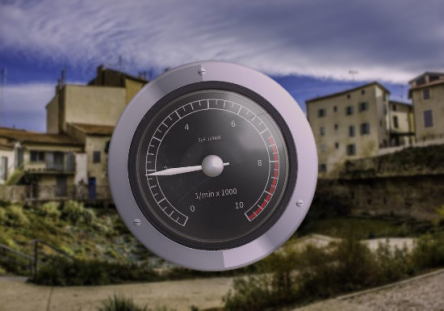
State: 1875 rpm
